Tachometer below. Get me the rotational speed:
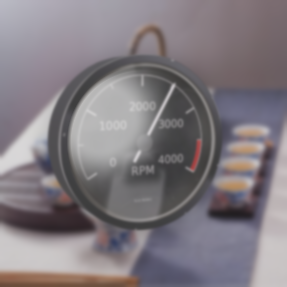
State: 2500 rpm
